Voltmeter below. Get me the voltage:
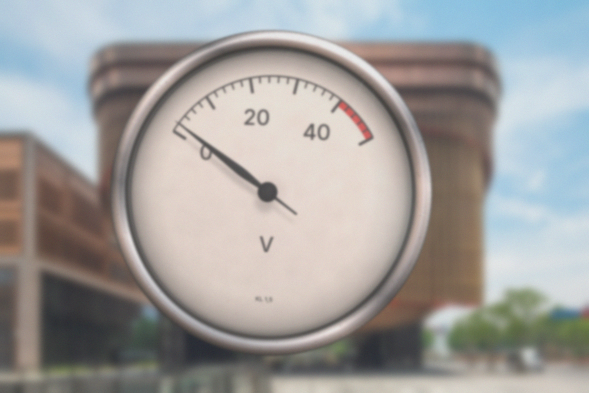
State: 2 V
